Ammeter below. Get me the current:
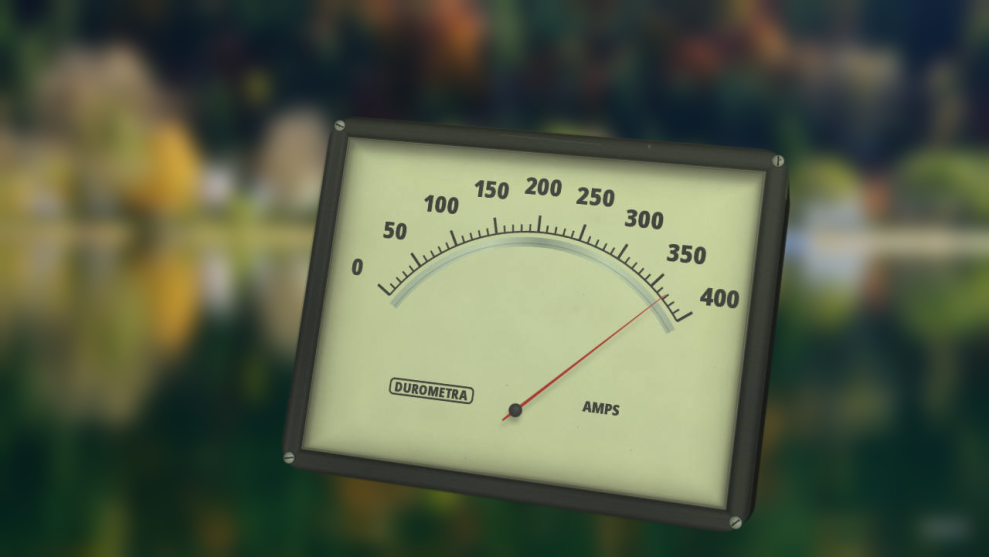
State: 370 A
